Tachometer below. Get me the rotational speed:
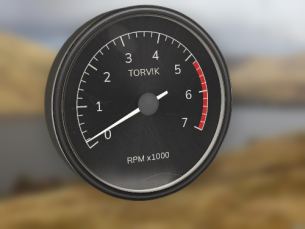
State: 200 rpm
